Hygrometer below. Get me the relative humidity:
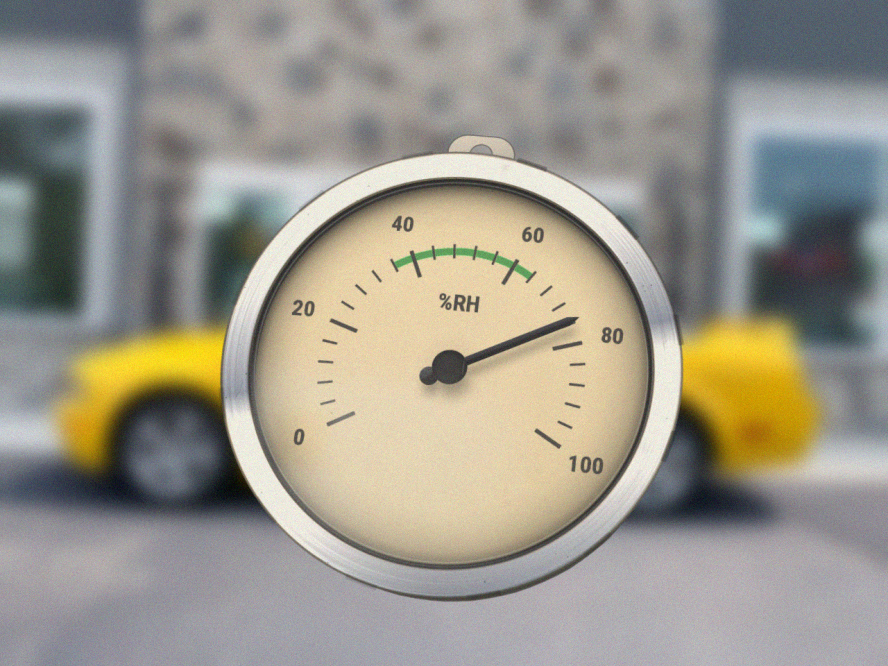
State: 76 %
